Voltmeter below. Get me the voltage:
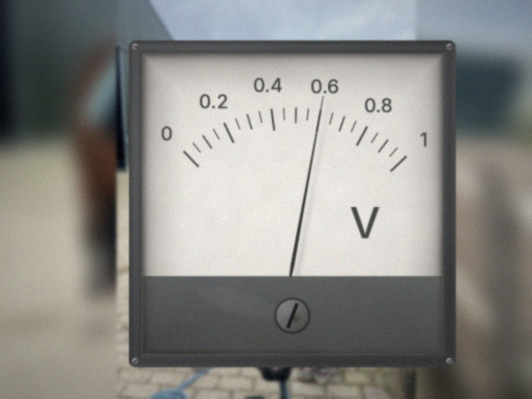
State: 0.6 V
